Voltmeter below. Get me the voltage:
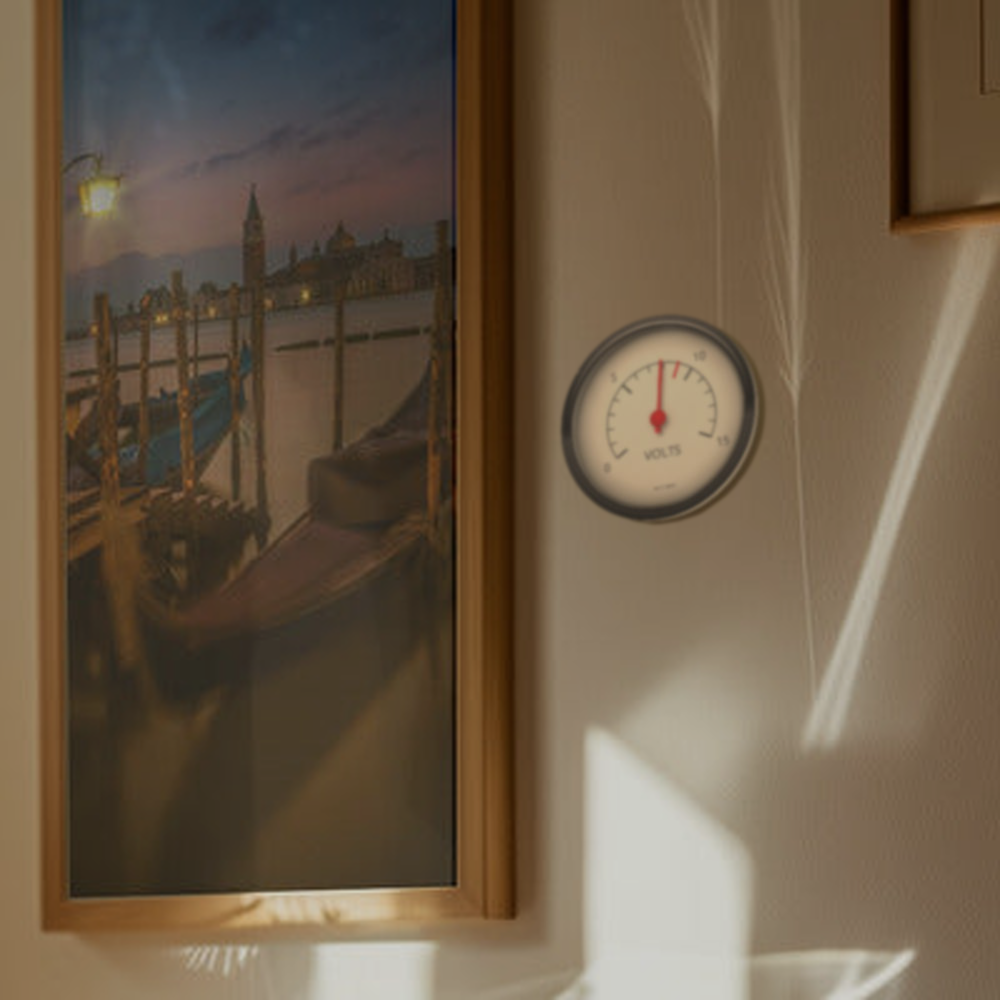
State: 8 V
